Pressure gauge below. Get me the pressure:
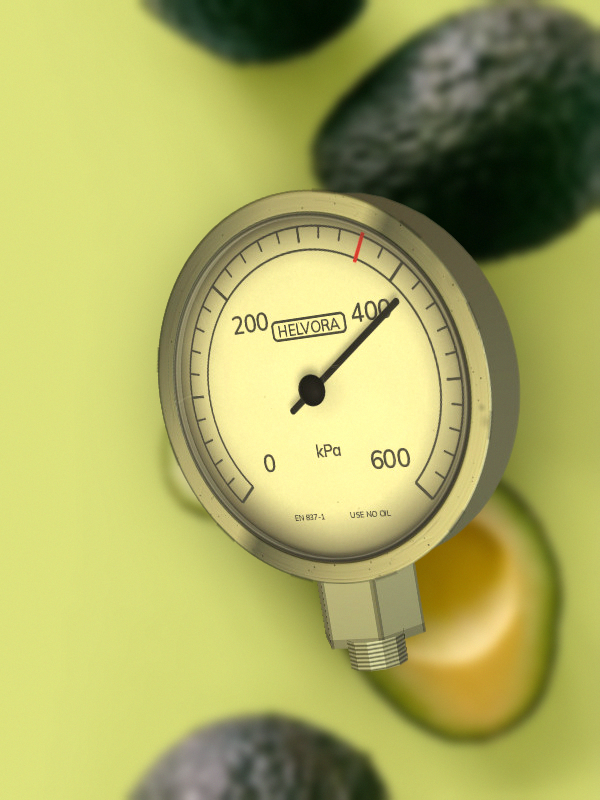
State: 420 kPa
